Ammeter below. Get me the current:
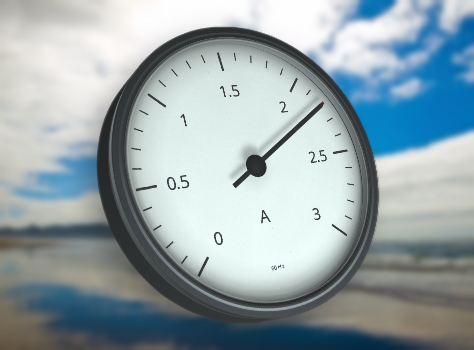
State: 2.2 A
